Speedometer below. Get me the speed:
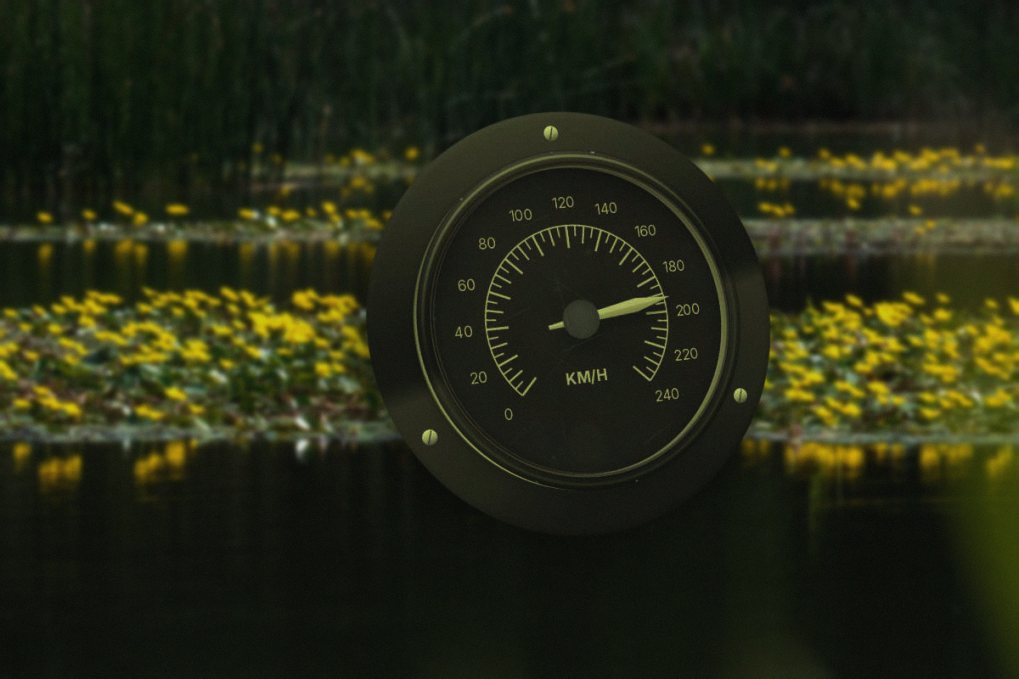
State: 192.5 km/h
